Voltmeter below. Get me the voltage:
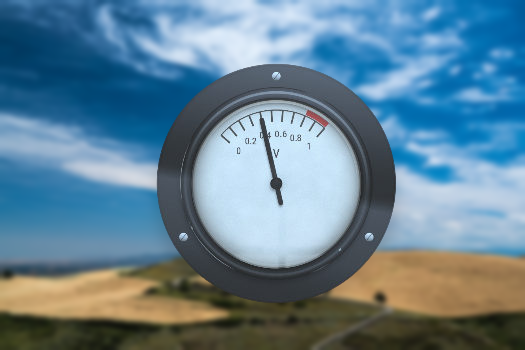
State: 0.4 V
